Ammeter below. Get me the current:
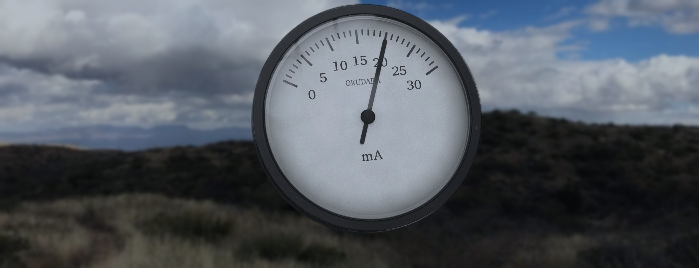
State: 20 mA
